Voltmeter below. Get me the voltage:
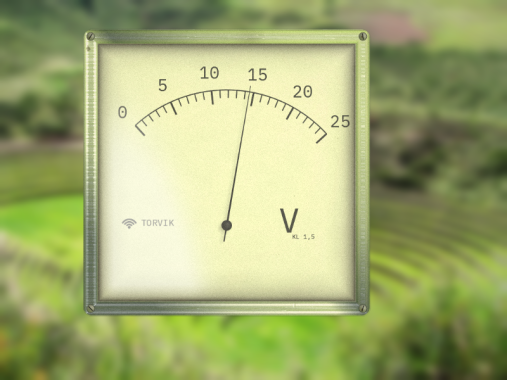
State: 14.5 V
